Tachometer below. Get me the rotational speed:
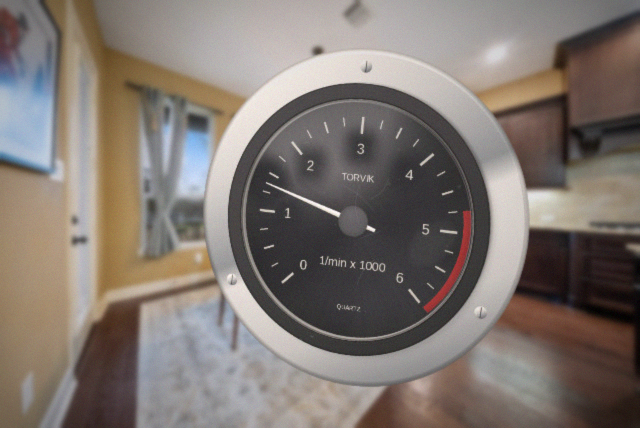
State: 1375 rpm
